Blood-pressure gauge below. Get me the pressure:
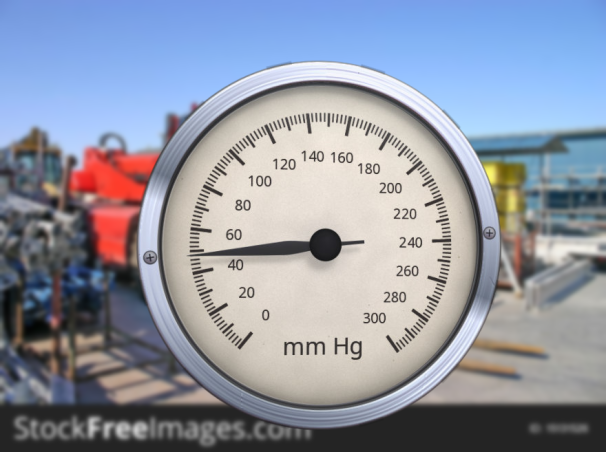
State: 48 mmHg
